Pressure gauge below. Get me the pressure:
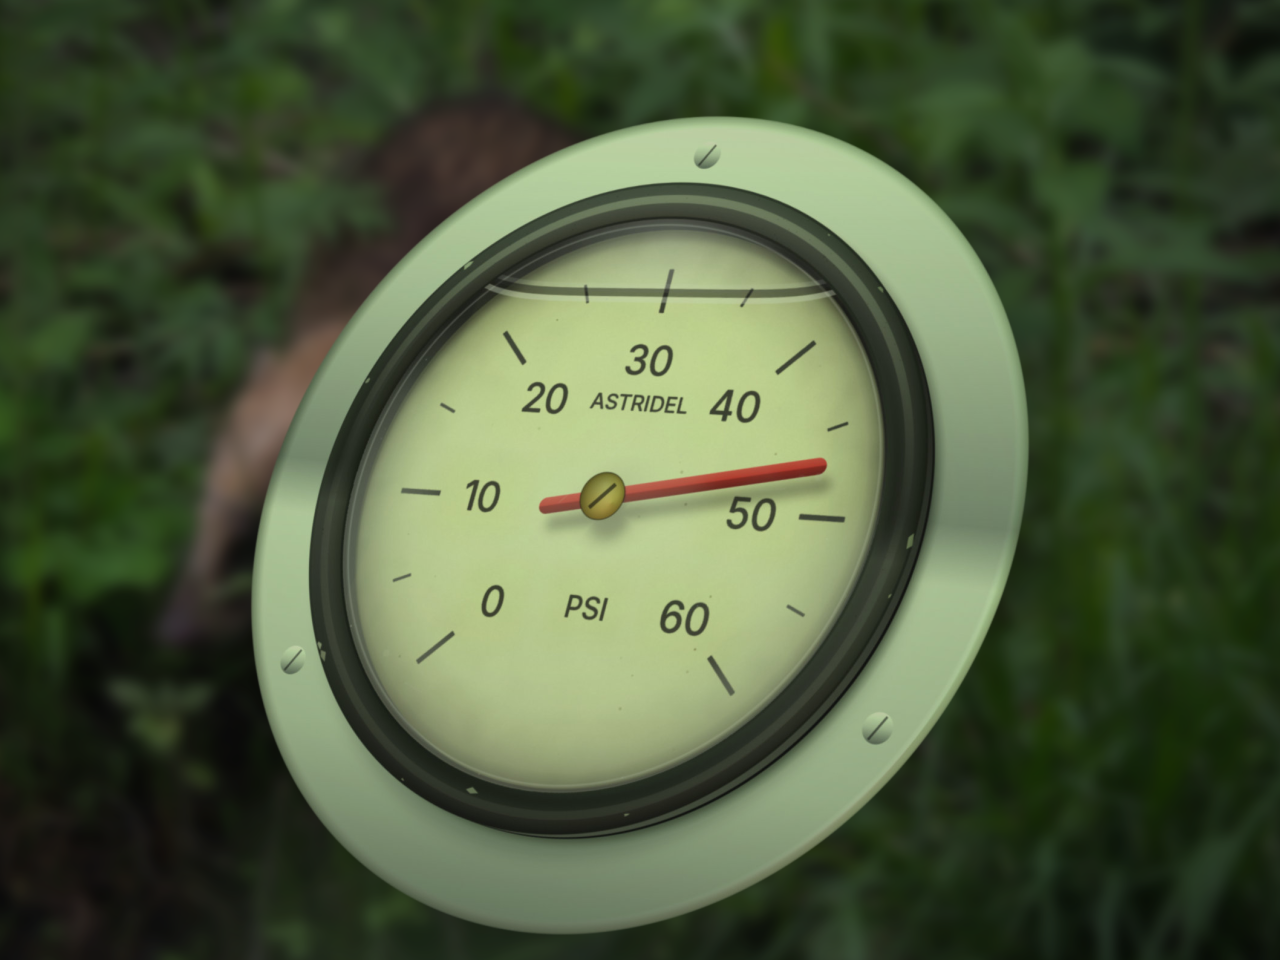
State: 47.5 psi
